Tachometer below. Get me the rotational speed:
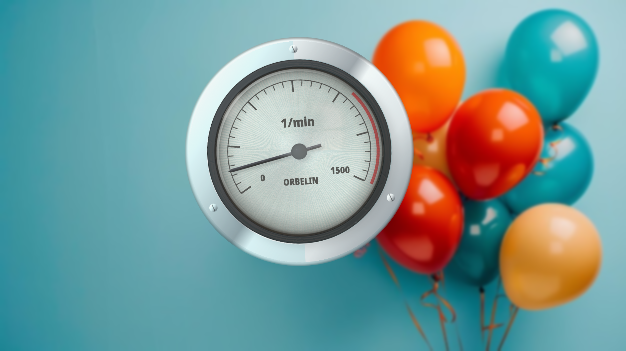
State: 125 rpm
